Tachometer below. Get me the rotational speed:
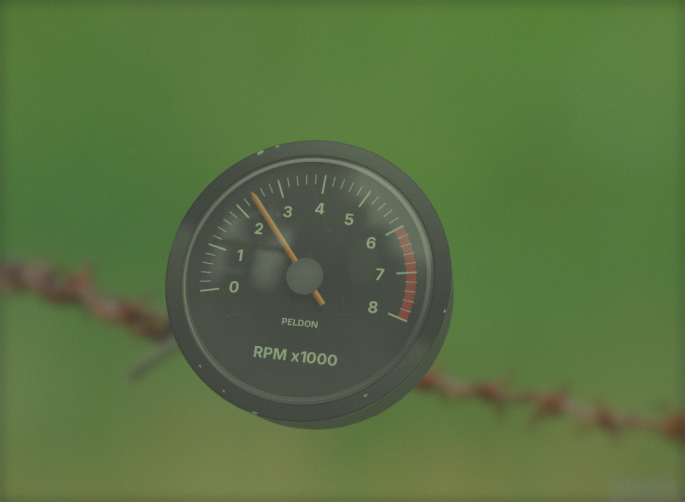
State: 2400 rpm
